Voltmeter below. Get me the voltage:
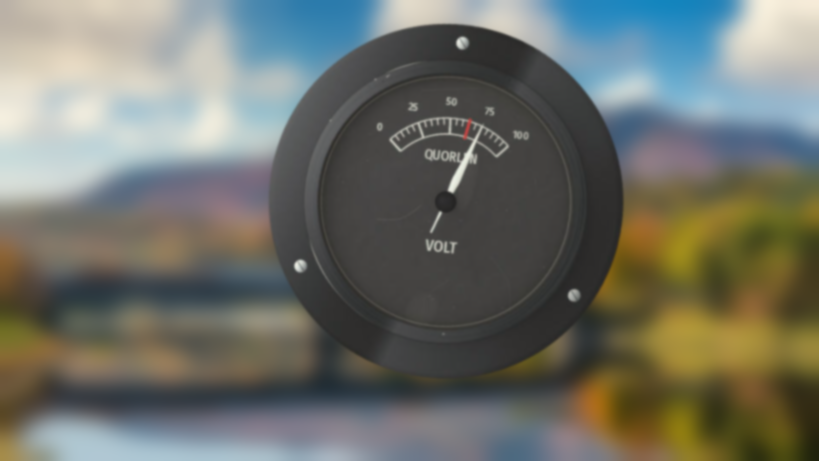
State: 75 V
